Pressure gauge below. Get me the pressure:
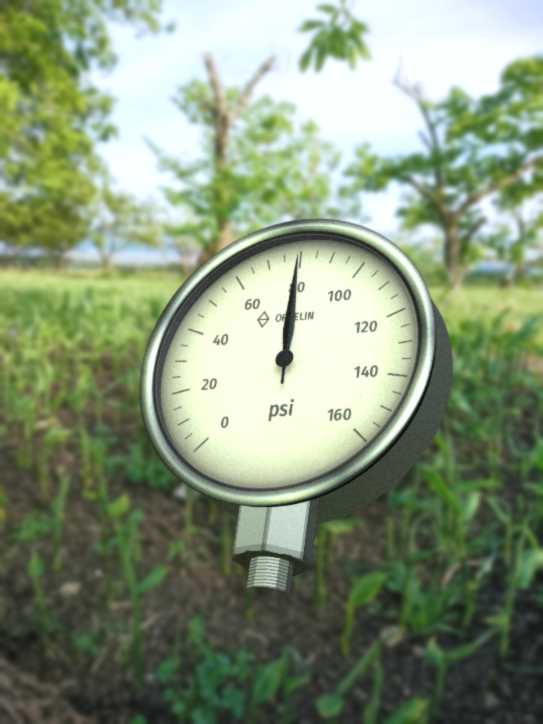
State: 80 psi
